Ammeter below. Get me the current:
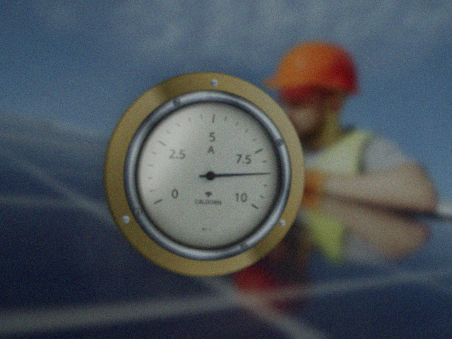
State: 8.5 A
